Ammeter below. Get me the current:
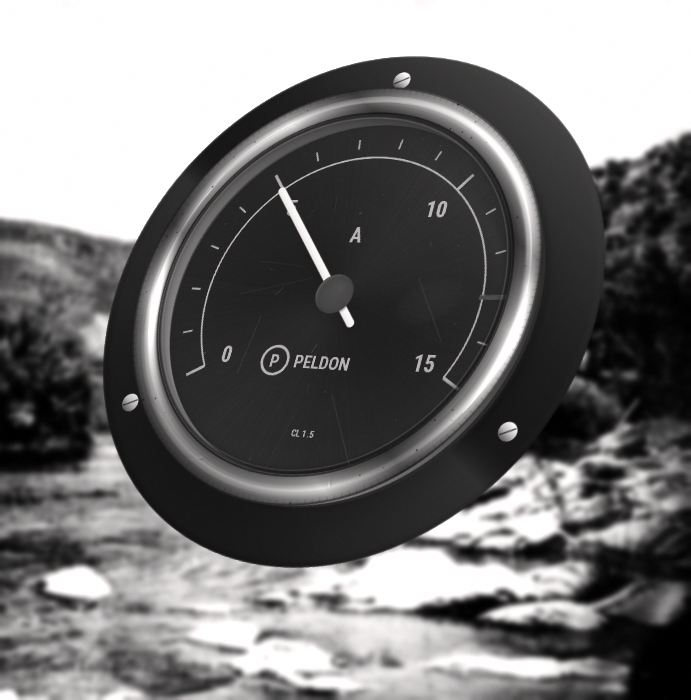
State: 5 A
